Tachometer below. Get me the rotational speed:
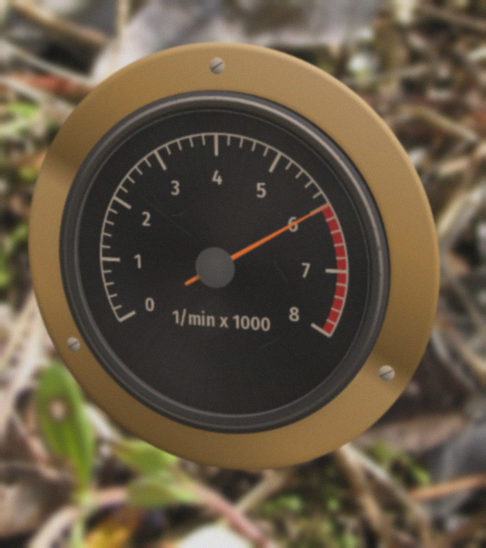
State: 6000 rpm
